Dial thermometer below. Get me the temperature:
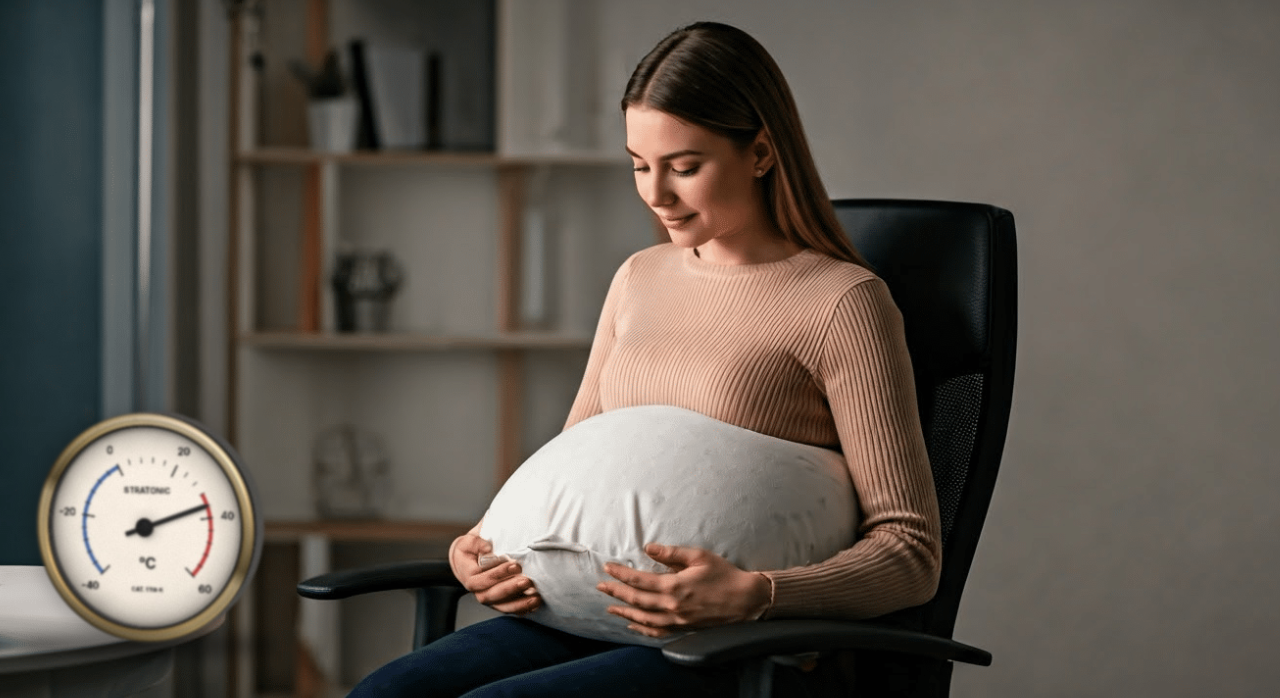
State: 36 °C
